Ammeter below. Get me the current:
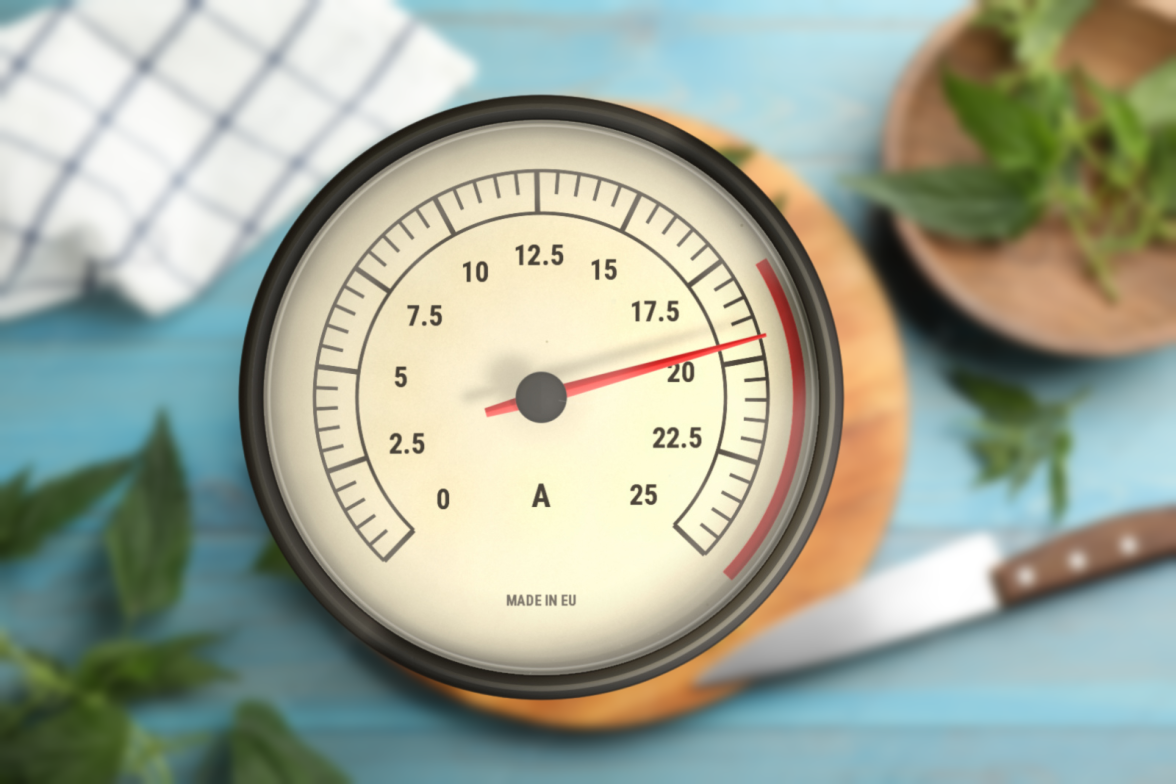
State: 19.5 A
